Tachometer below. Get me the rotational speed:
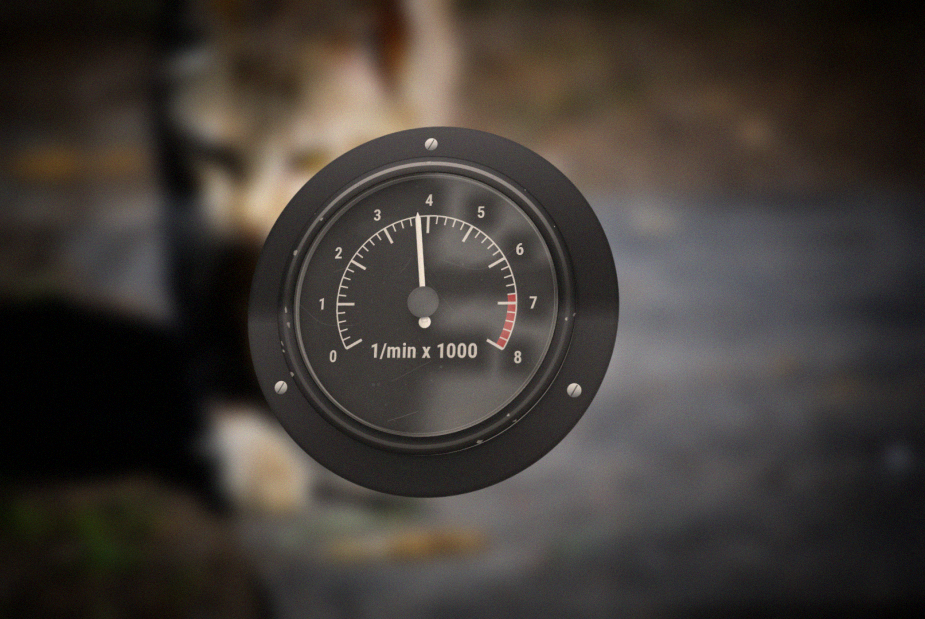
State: 3800 rpm
